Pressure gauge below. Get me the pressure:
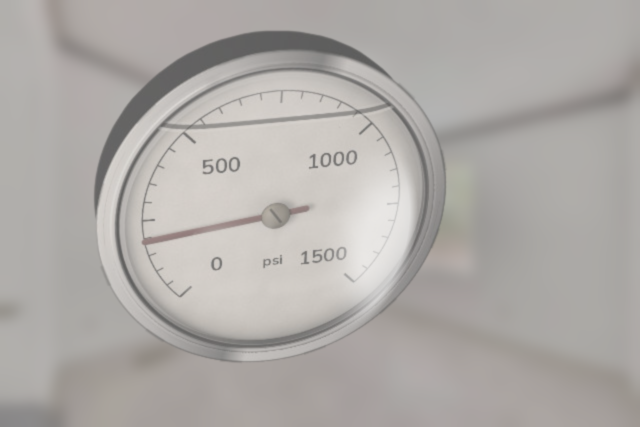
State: 200 psi
